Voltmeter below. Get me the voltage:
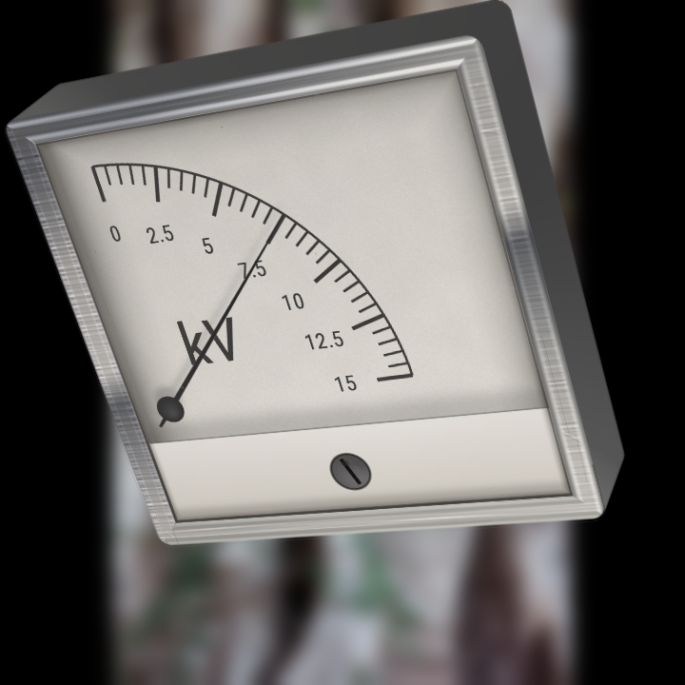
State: 7.5 kV
